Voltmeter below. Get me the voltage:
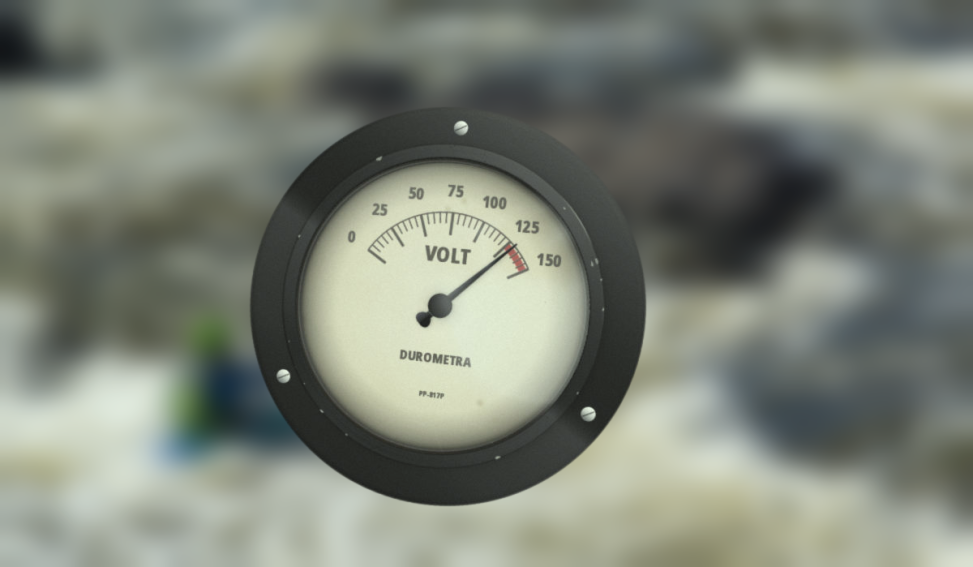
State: 130 V
